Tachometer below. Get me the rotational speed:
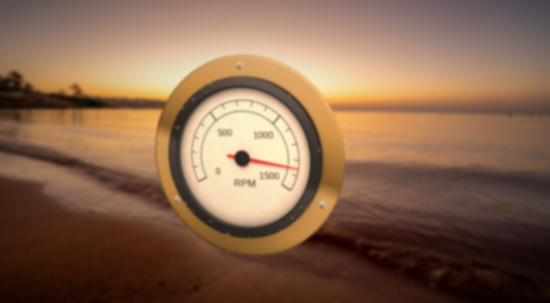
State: 1350 rpm
